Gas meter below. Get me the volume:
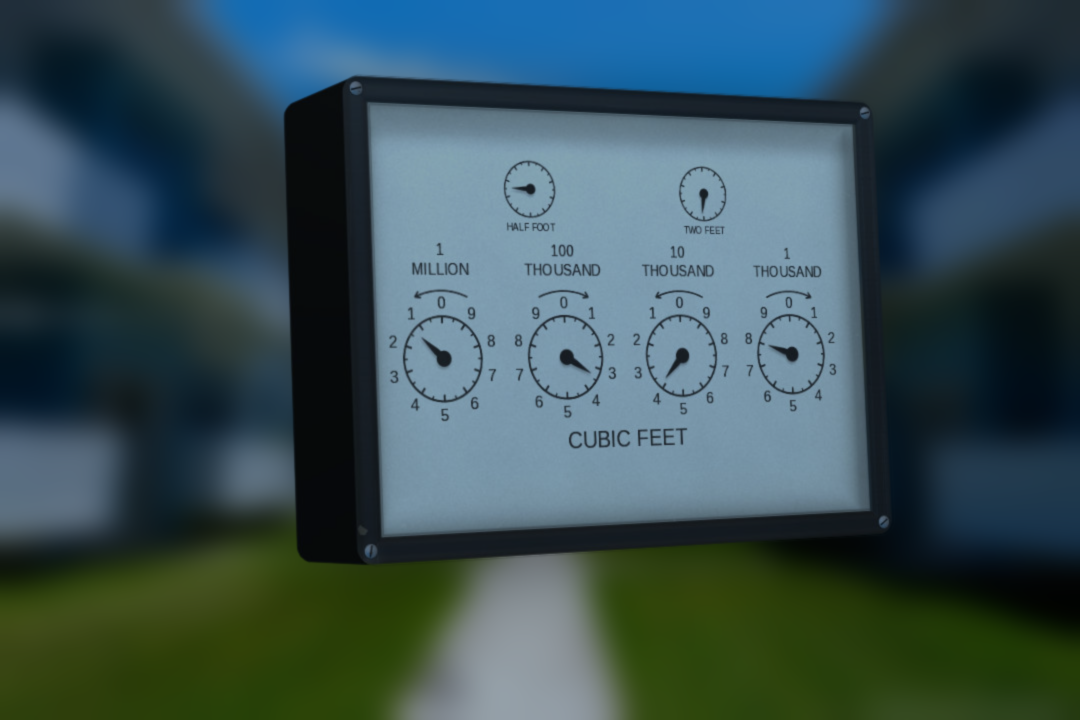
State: 133800 ft³
